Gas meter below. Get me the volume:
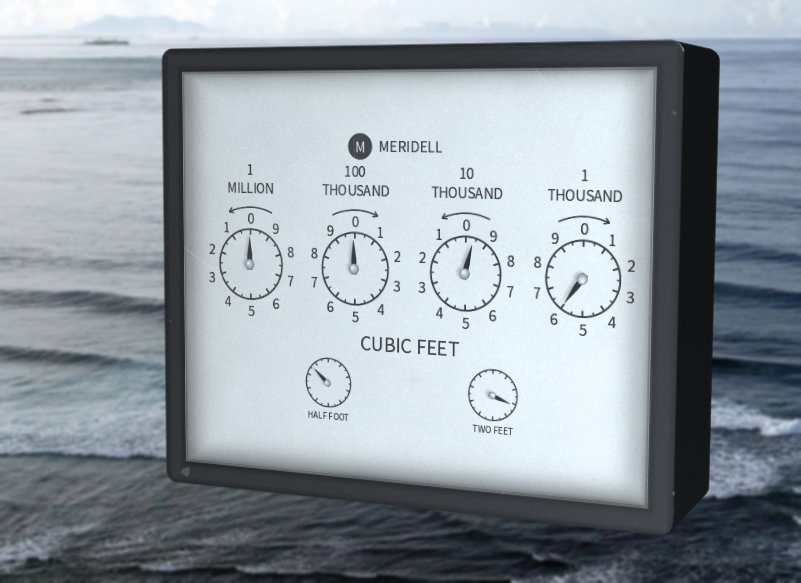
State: 999600 ft³
